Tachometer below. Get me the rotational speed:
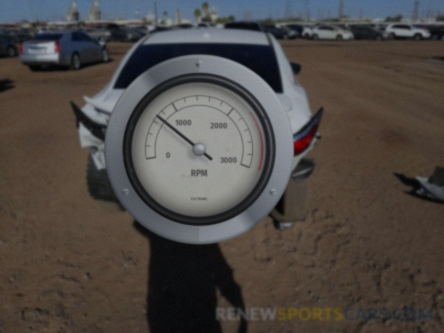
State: 700 rpm
